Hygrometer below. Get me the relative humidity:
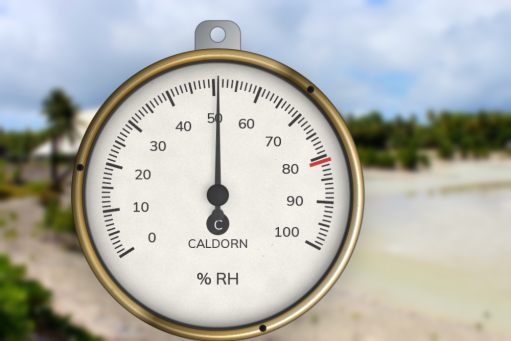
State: 51 %
